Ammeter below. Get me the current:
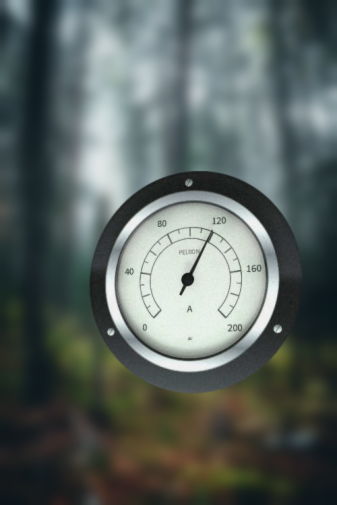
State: 120 A
